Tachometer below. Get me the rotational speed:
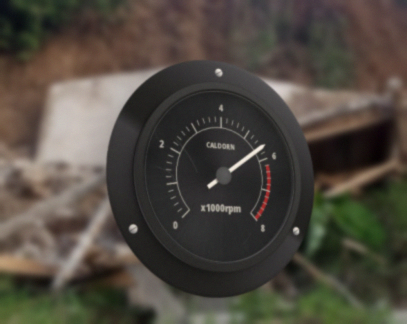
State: 5600 rpm
